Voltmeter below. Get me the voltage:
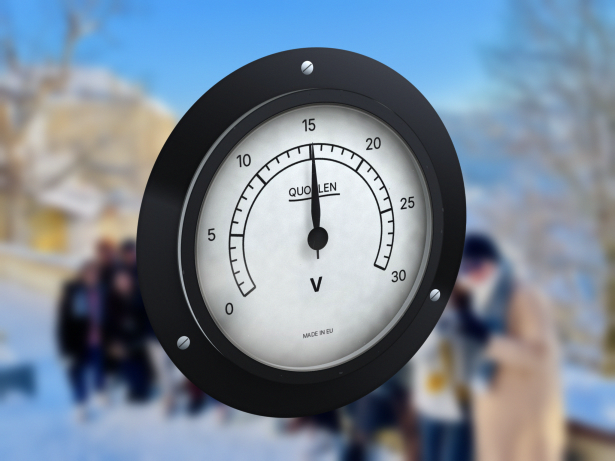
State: 15 V
